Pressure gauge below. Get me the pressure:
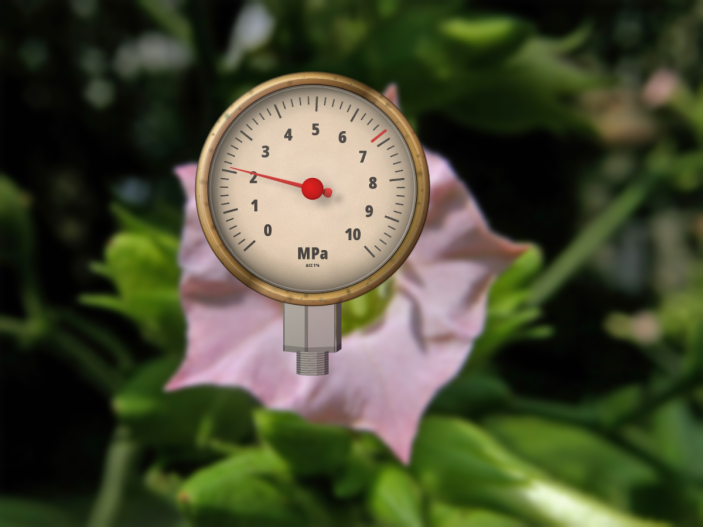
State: 2.1 MPa
